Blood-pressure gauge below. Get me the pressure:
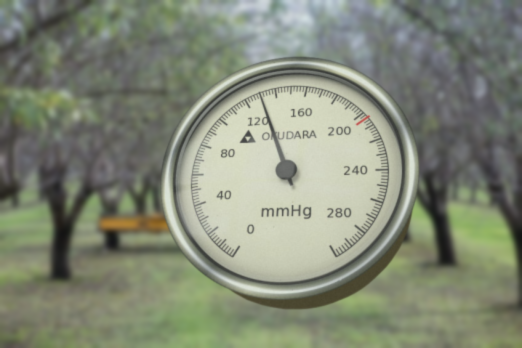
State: 130 mmHg
